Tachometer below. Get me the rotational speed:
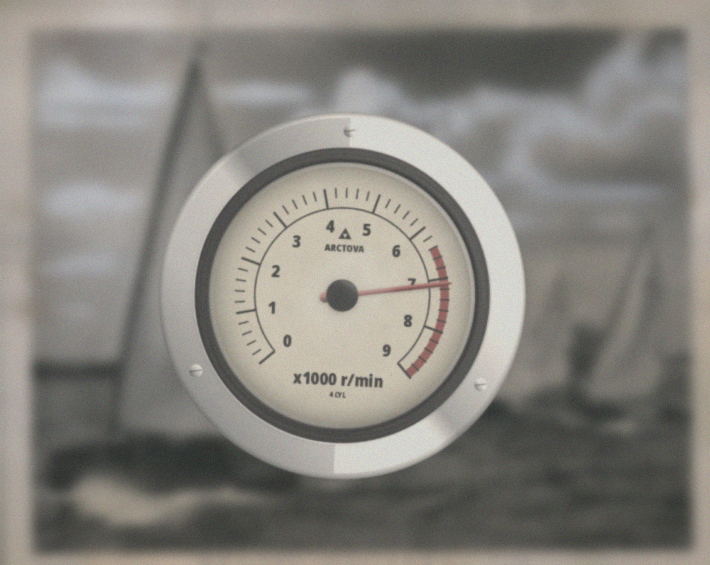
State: 7100 rpm
